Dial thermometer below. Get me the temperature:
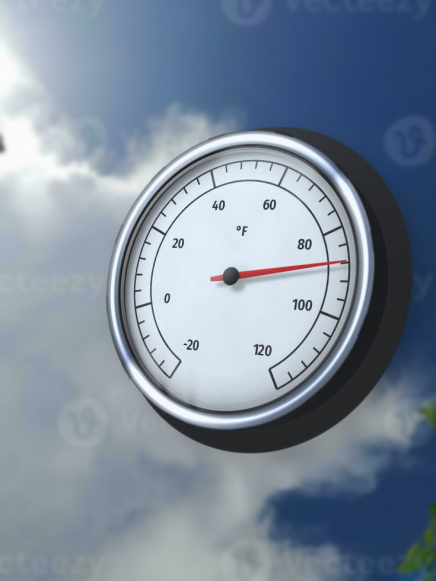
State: 88 °F
